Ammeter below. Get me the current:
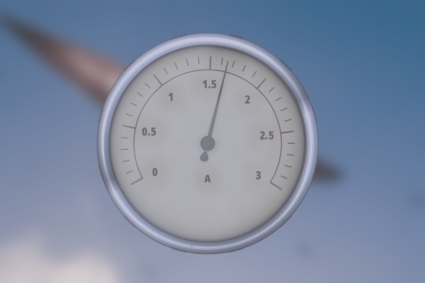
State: 1.65 A
